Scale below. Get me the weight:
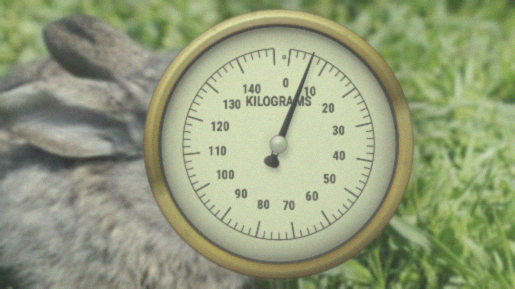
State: 6 kg
